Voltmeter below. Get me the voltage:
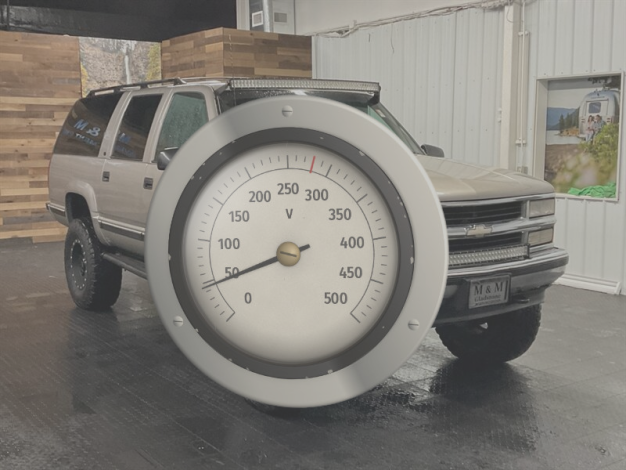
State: 45 V
